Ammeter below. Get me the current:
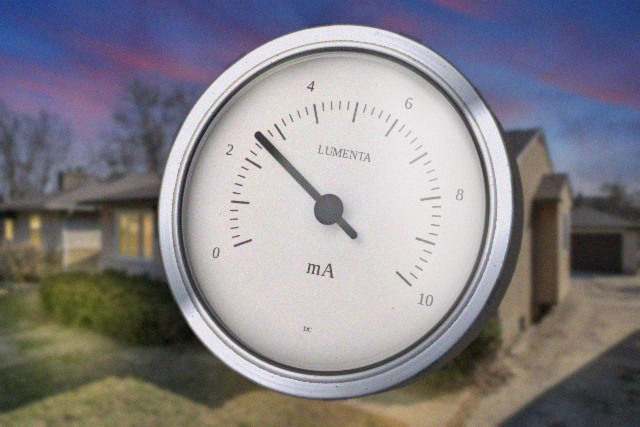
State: 2.6 mA
